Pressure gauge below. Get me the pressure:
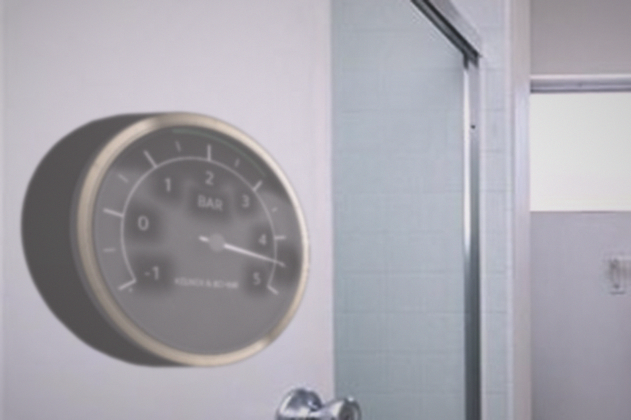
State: 4.5 bar
